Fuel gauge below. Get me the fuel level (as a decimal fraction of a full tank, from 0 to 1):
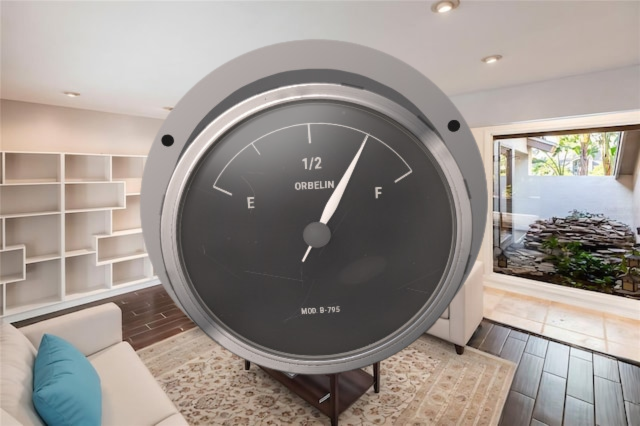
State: 0.75
